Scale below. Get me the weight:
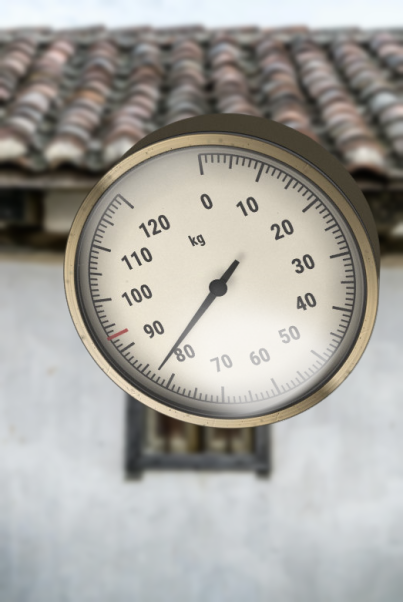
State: 83 kg
